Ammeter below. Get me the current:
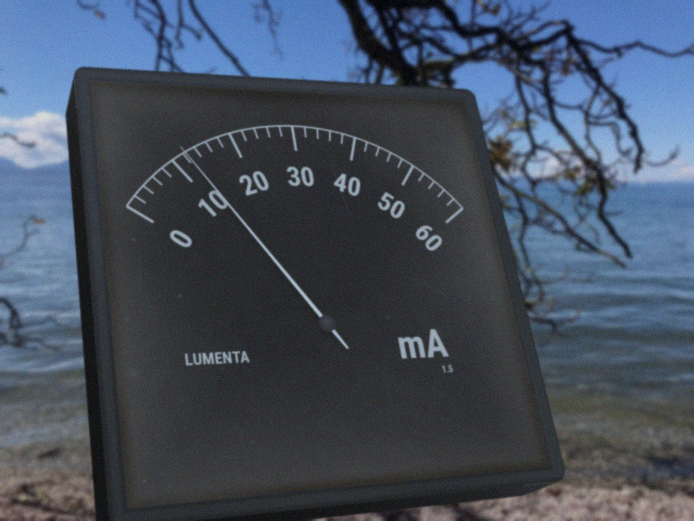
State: 12 mA
